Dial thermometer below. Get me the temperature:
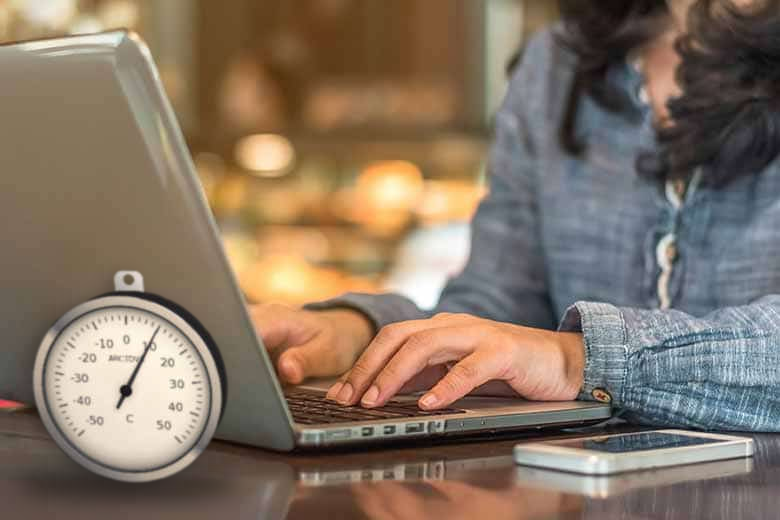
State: 10 °C
